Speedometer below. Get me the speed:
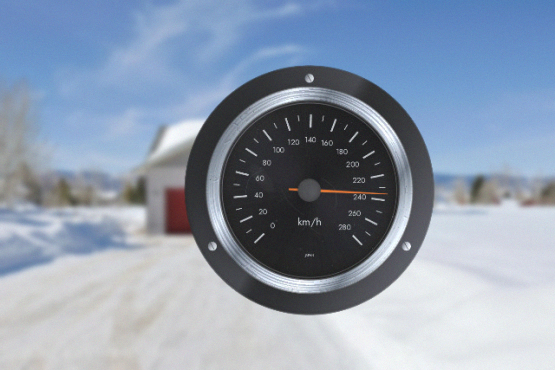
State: 235 km/h
